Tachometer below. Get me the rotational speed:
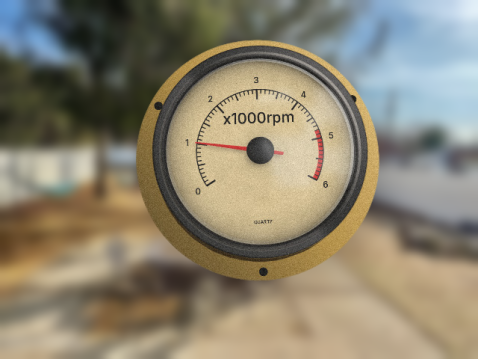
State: 1000 rpm
